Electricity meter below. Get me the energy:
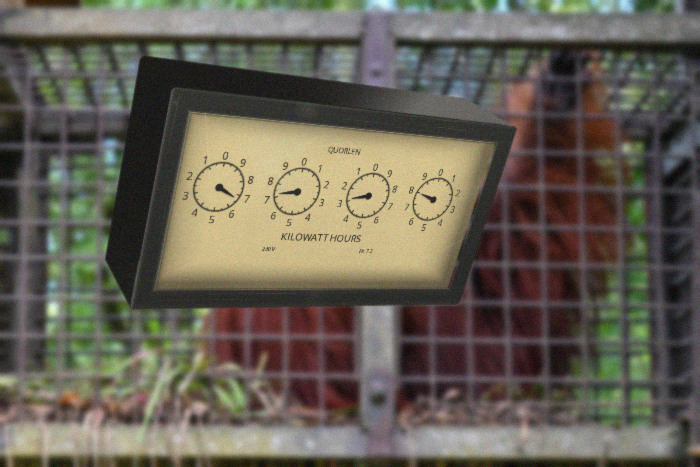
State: 6728 kWh
